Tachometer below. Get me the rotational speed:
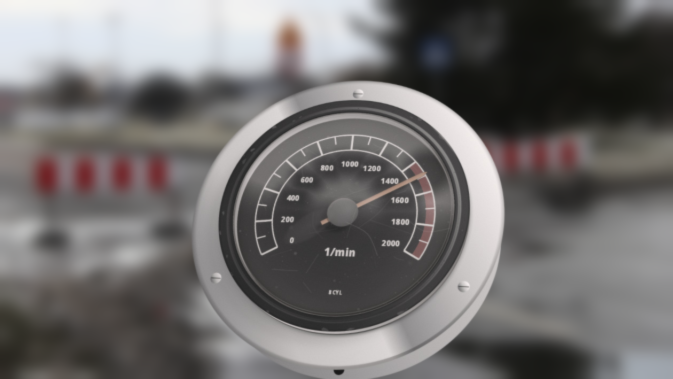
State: 1500 rpm
